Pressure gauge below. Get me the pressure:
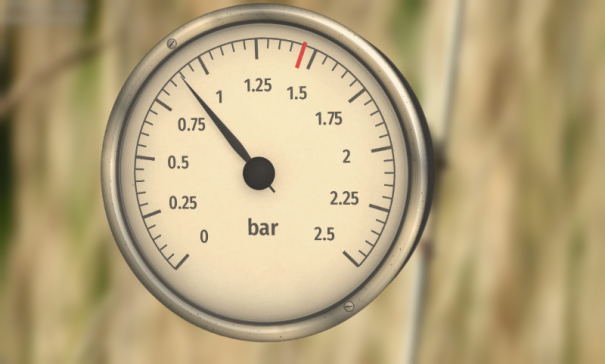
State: 0.9 bar
